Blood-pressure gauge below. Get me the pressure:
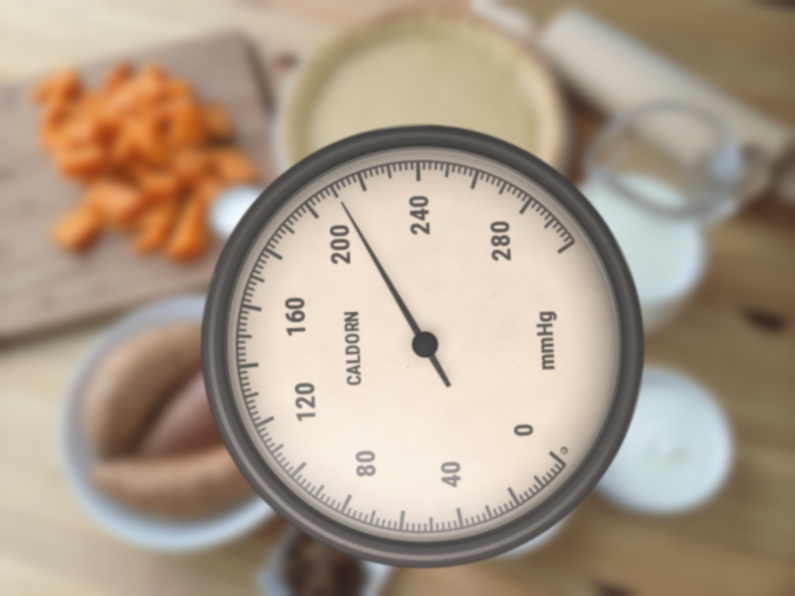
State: 210 mmHg
